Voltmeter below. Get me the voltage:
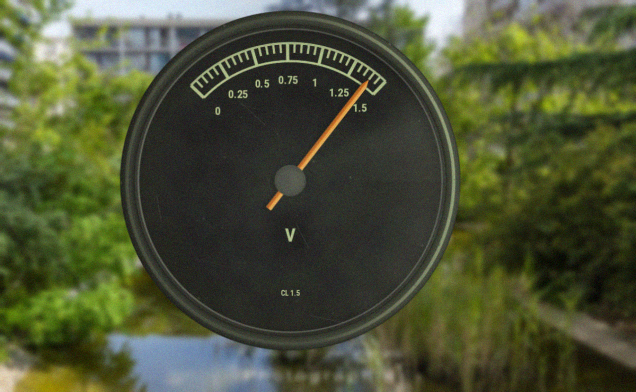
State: 1.4 V
